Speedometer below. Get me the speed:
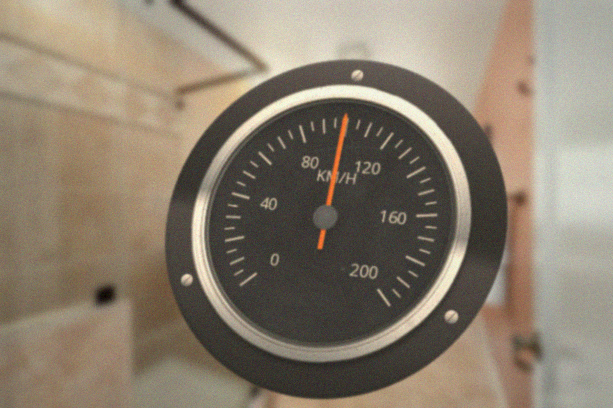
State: 100 km/h
